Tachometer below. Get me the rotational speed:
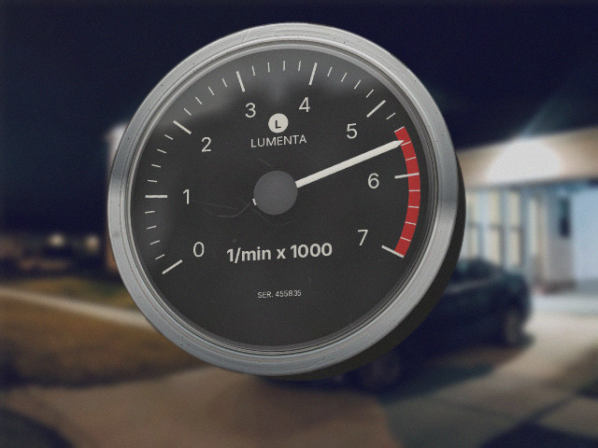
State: 5600 rpm
